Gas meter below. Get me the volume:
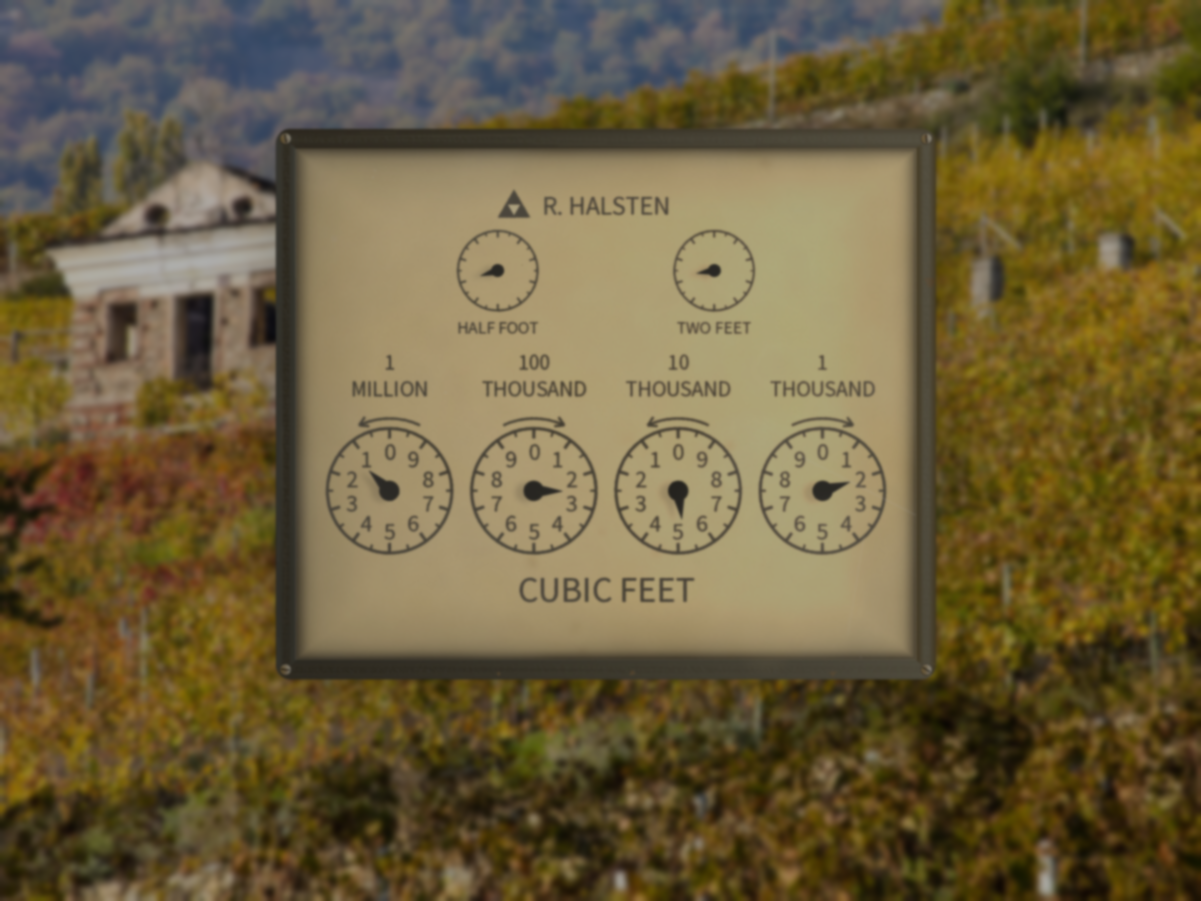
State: 125200 ft³
